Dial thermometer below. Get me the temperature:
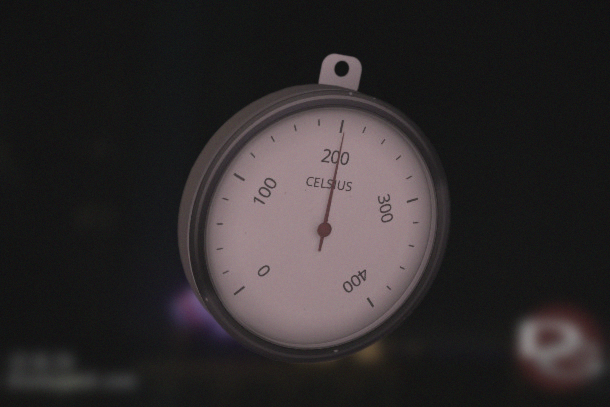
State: 200 °C
